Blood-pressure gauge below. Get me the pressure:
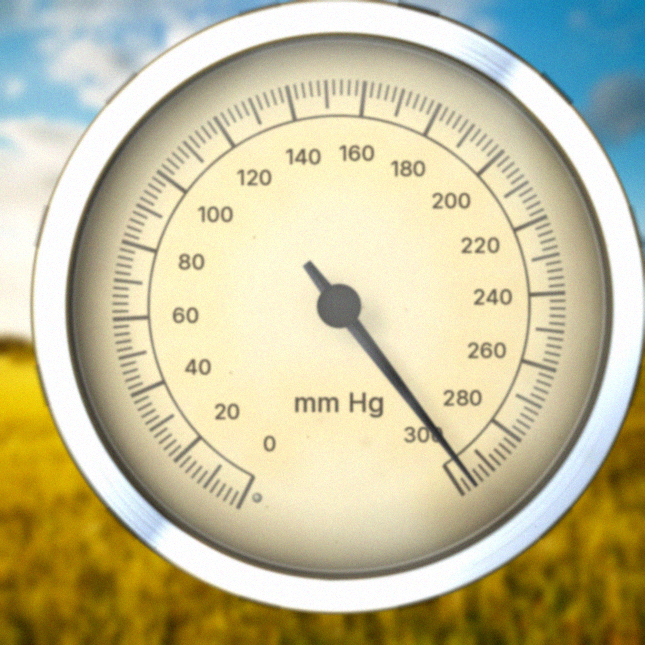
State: 296 mmHg
